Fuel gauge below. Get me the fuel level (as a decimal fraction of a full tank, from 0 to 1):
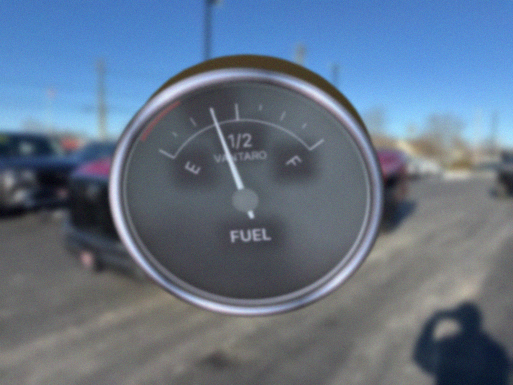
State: 0.375
